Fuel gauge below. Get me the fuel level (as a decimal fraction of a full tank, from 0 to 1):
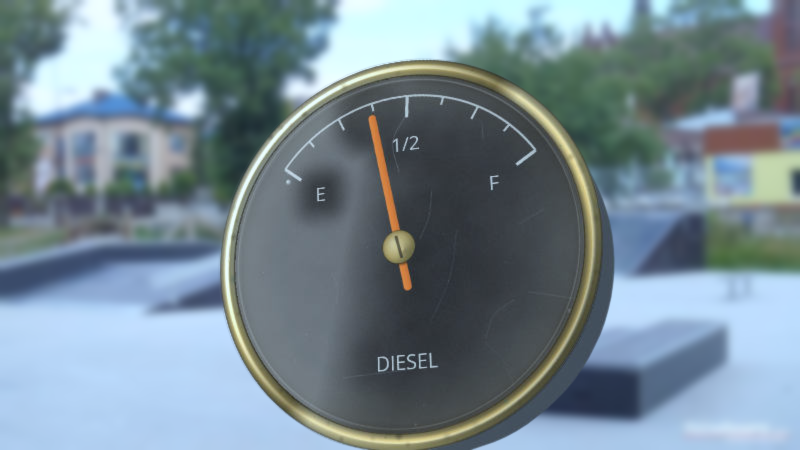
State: 0.375
